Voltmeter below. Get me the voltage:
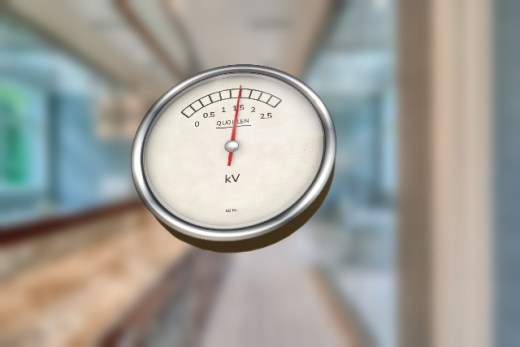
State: 1.5 kV
